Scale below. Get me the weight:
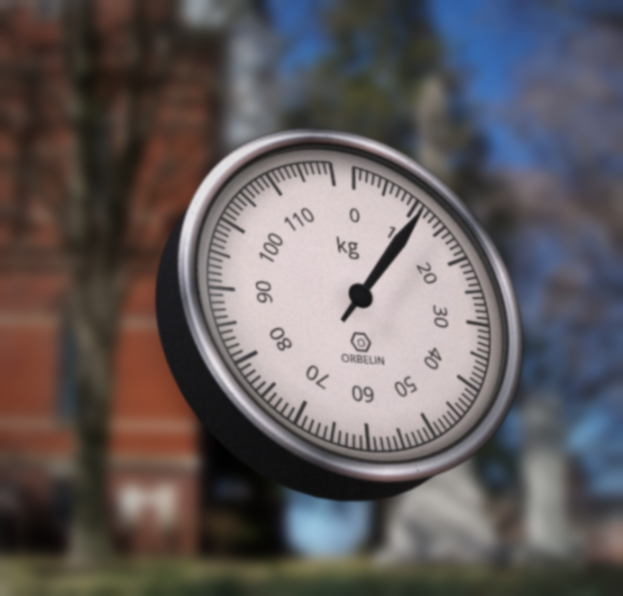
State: 11 kg
